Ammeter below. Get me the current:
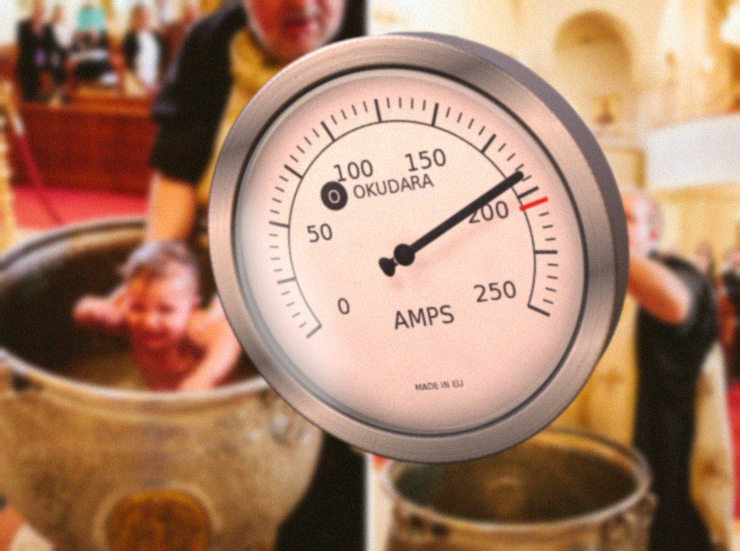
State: 192.5 A
